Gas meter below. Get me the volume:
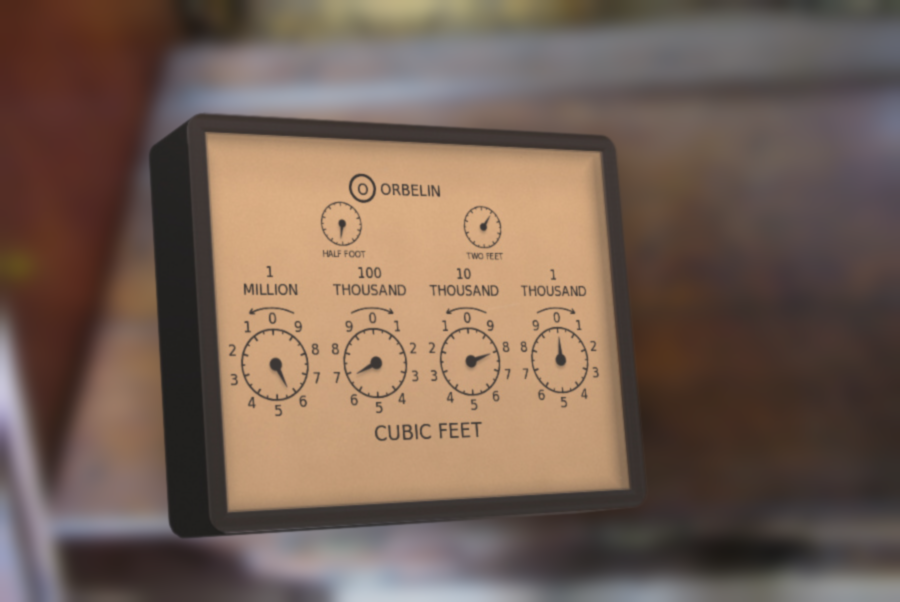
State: 568000 ft³
